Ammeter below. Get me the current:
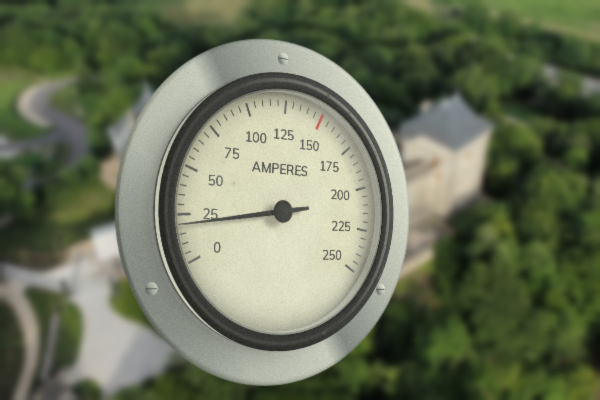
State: 20 A
